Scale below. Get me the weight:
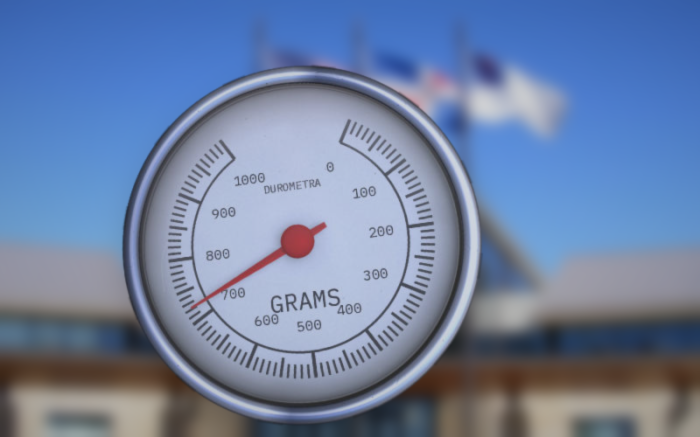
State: 720 g
